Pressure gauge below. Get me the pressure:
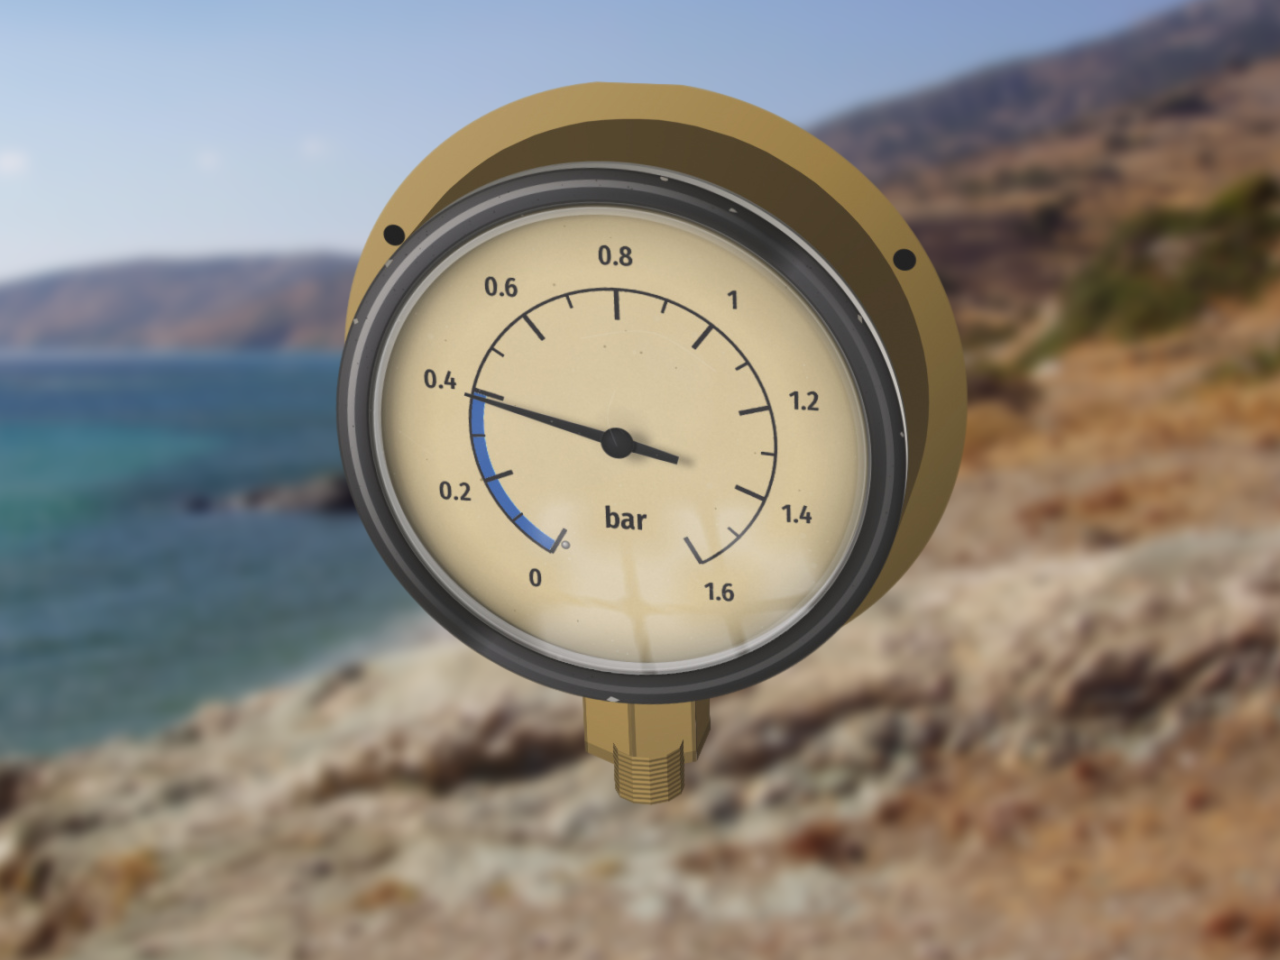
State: 0.4 bar
